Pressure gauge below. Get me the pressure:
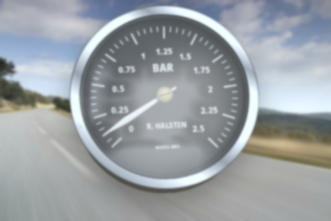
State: 0.1 bar
